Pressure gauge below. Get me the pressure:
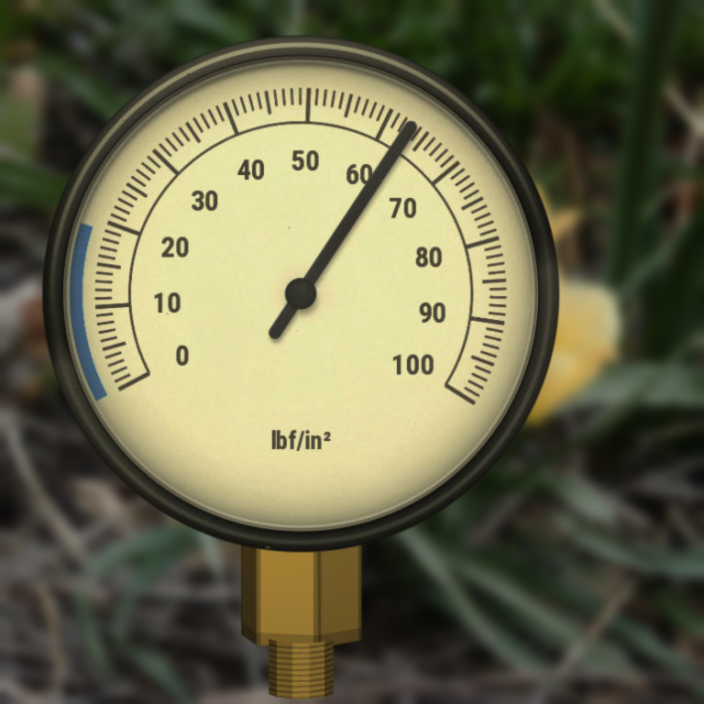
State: 63 psi
